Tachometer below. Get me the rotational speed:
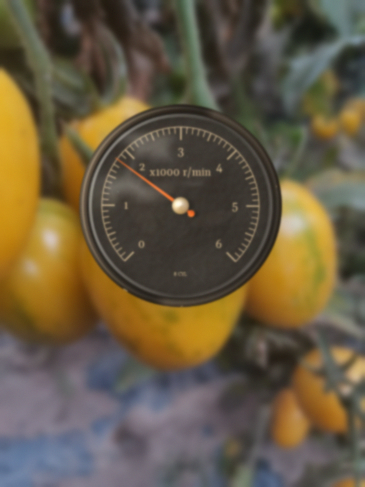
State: 1800 rpm
